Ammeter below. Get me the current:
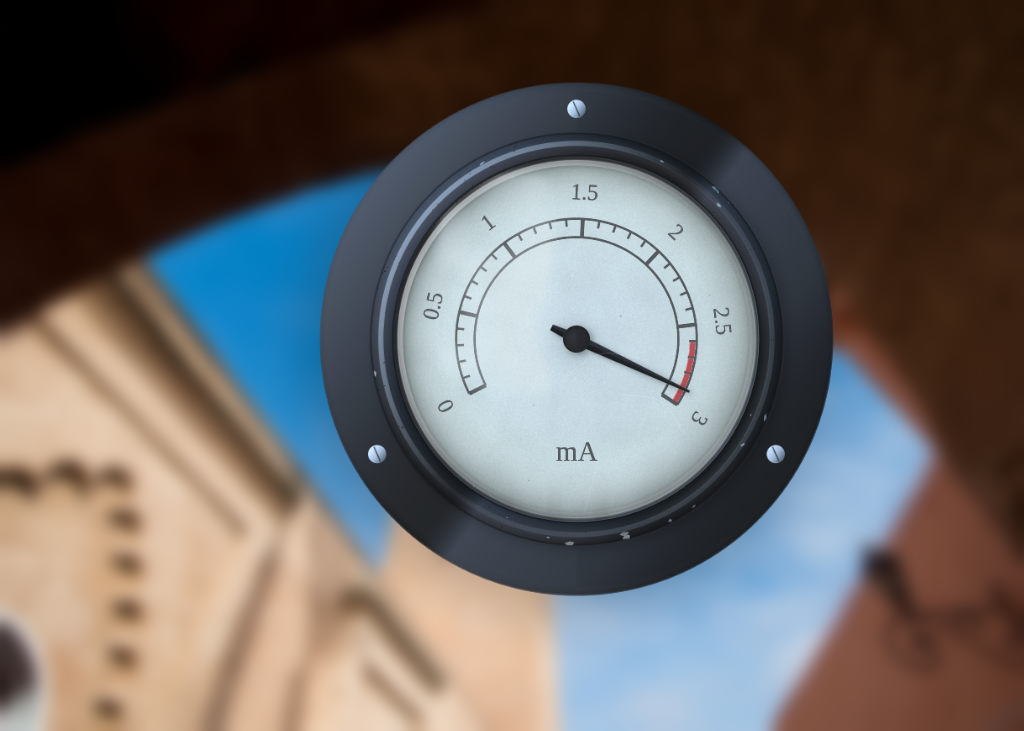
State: 2.9 mA
